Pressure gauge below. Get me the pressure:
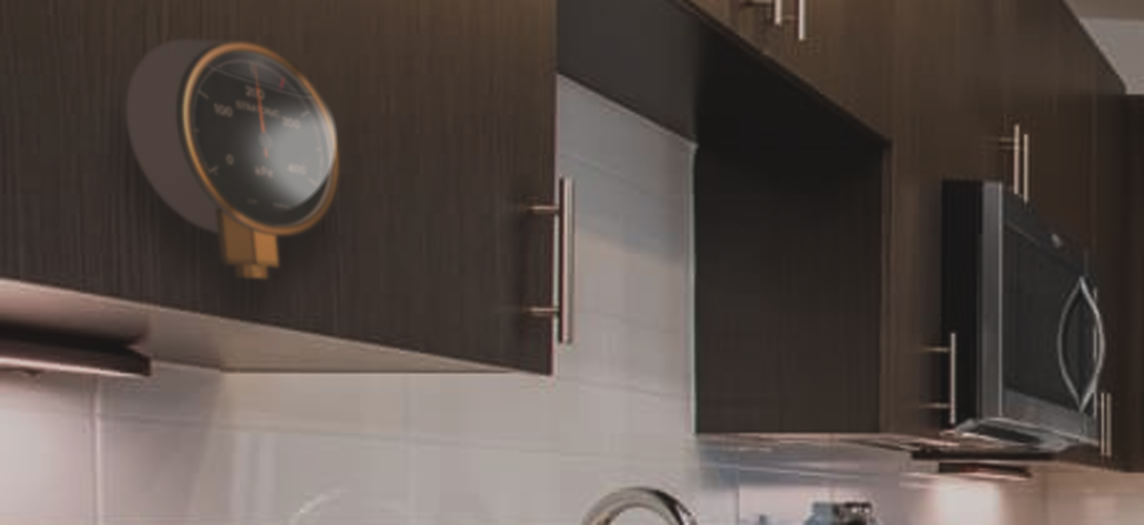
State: 200 kPa
